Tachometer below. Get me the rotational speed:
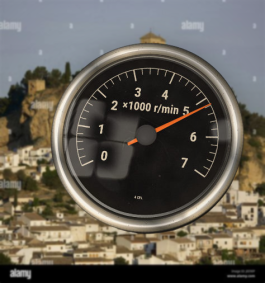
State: 5200 rpm
